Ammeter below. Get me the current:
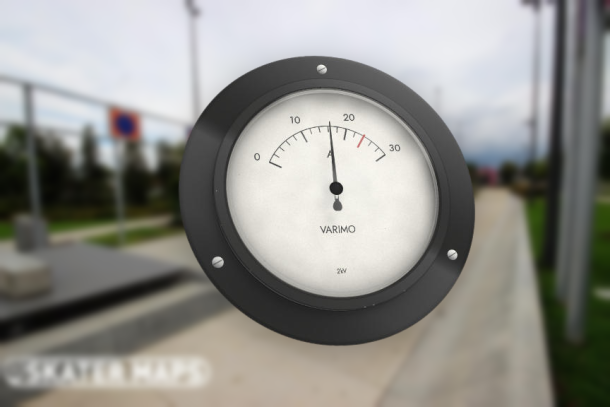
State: 16 A
